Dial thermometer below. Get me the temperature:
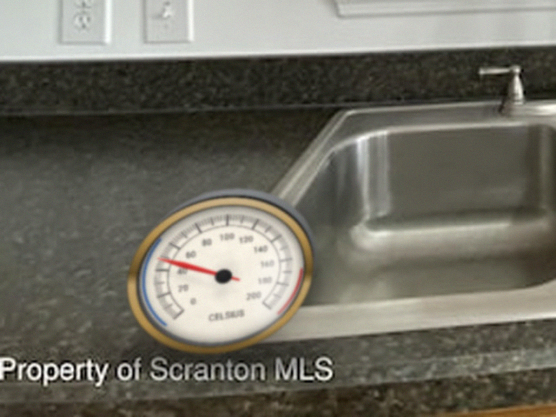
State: 50 °C
